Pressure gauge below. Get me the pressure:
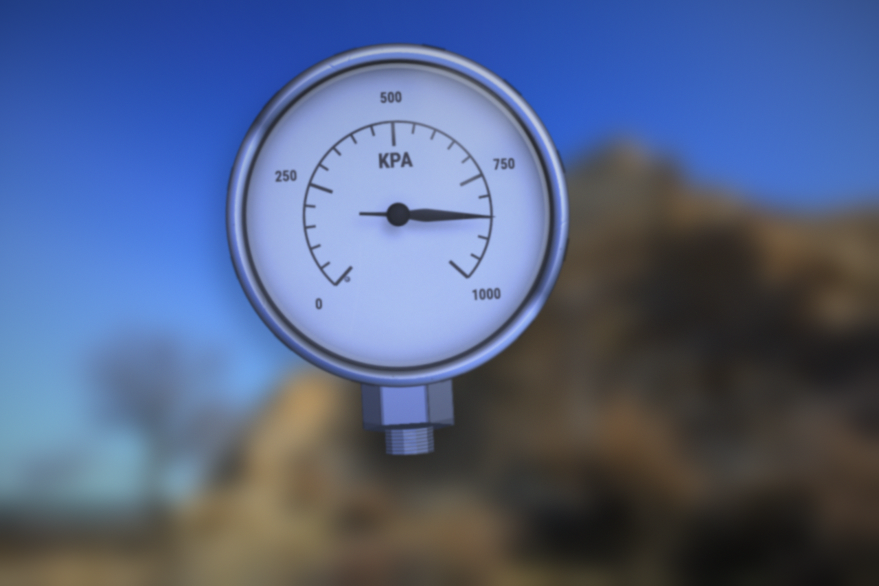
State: 850 kPa
